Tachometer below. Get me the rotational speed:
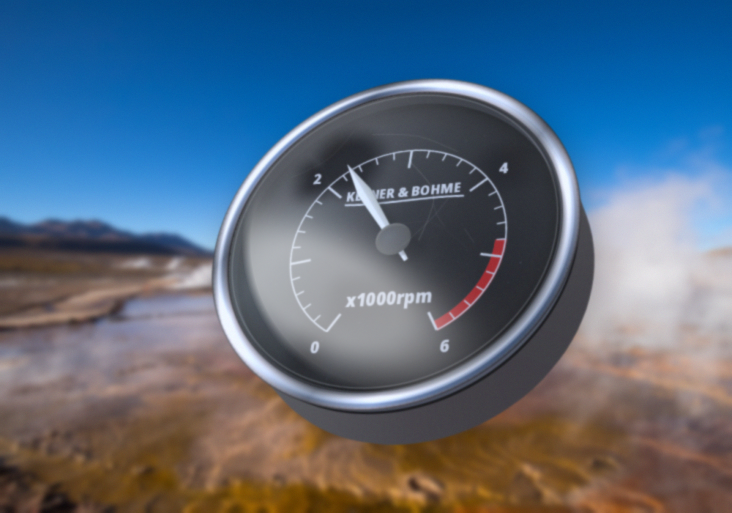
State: 2300 rpm
